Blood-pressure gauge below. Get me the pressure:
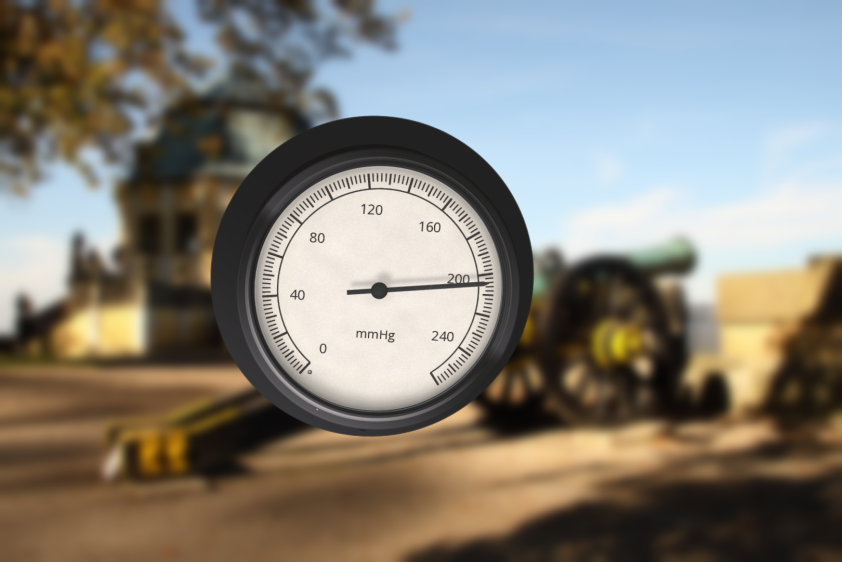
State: 204 mmHg
